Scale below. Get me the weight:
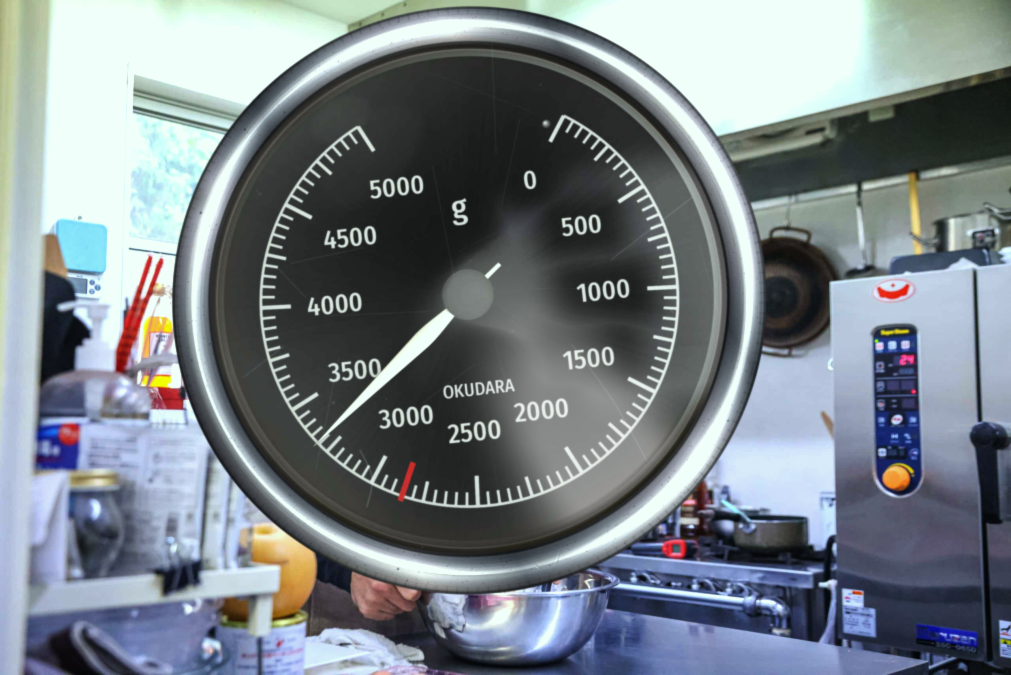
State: 3300 g
